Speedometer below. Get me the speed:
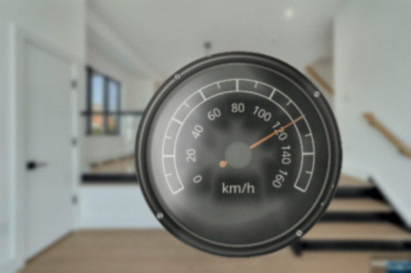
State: 120 km/h
